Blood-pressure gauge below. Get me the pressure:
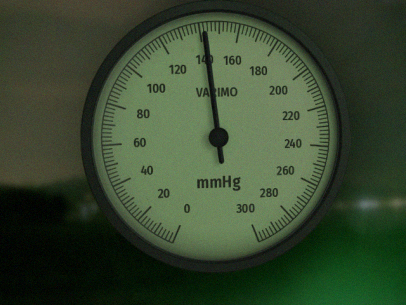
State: 142 mmHg
